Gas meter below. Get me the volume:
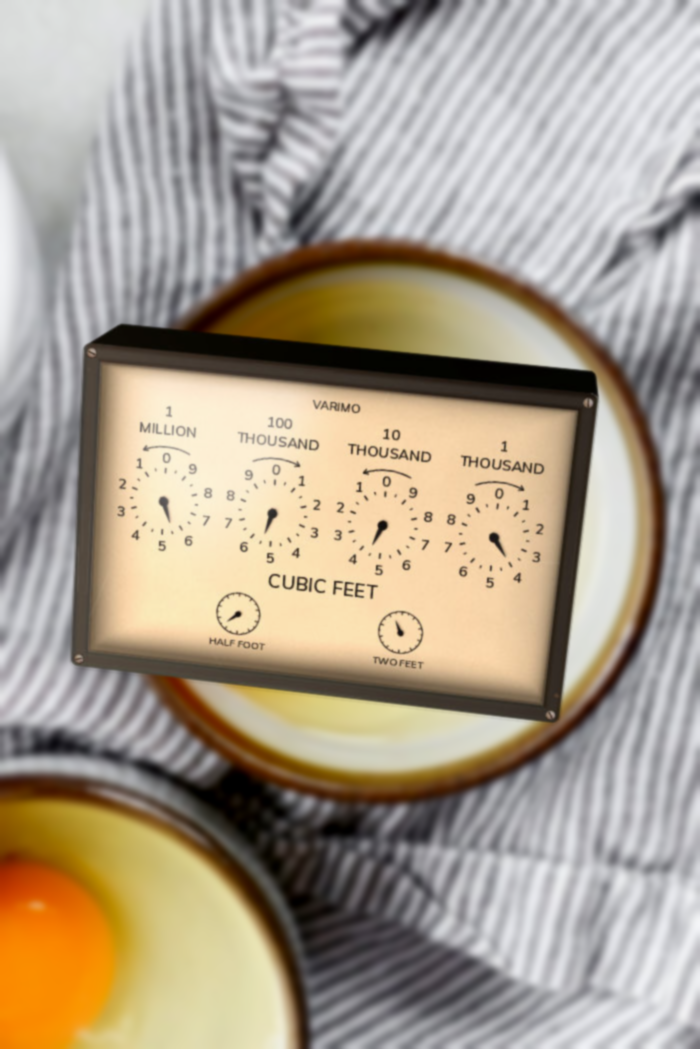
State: 554400 ft³
